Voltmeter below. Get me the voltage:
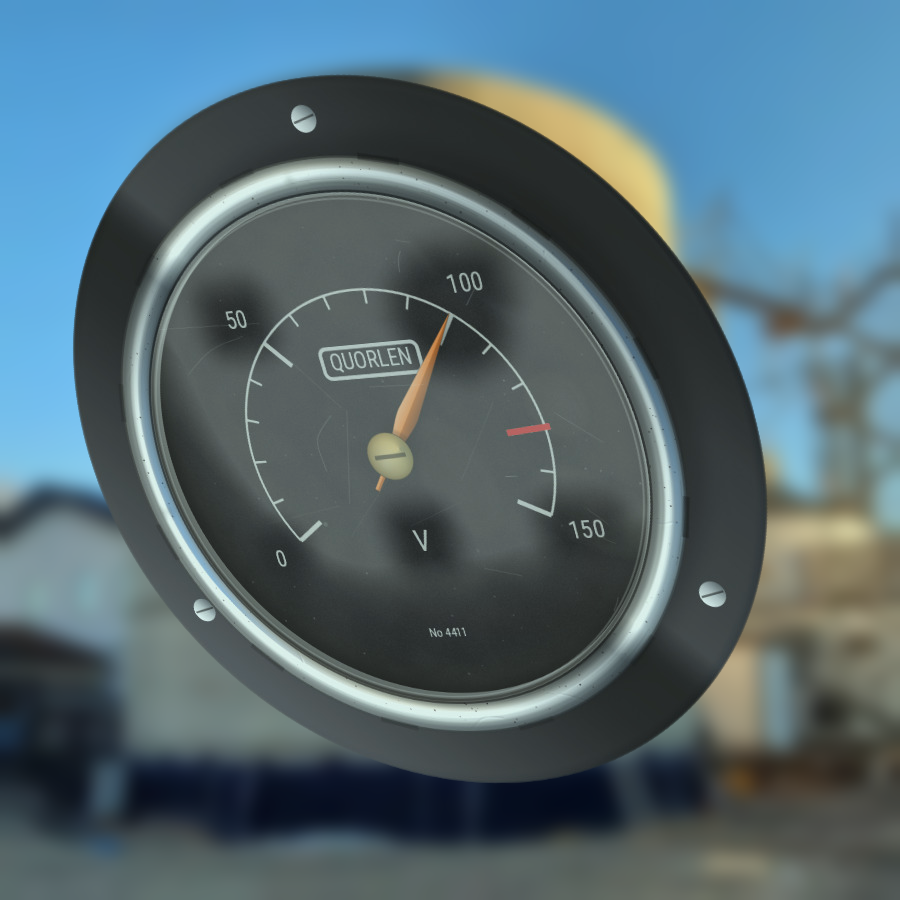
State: 100 V
